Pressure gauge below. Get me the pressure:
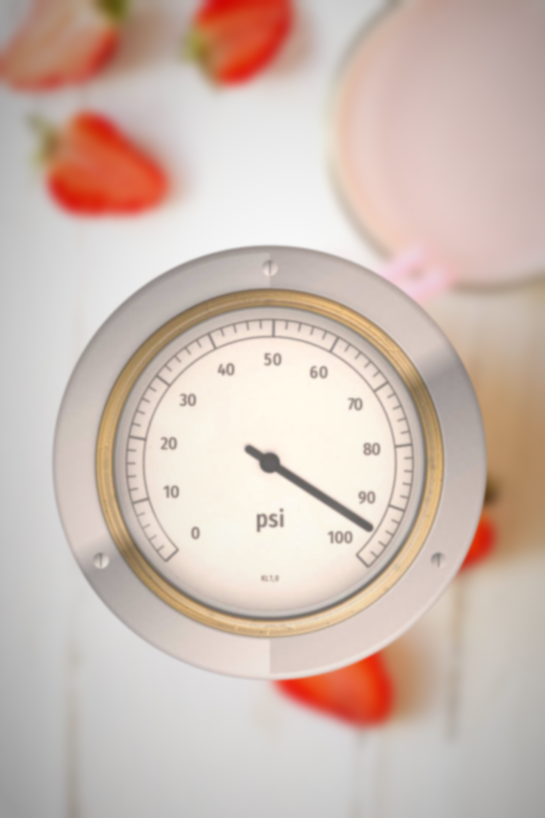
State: 95 psi
